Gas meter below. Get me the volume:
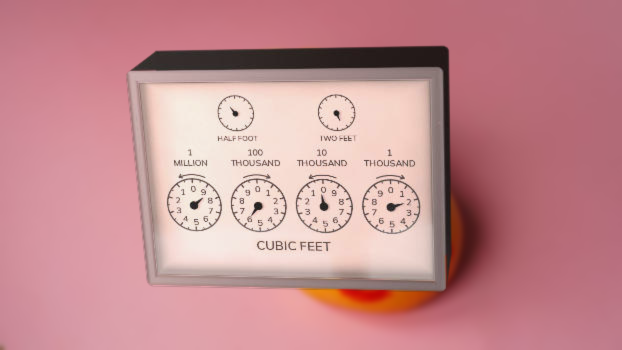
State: 860200 ft³
